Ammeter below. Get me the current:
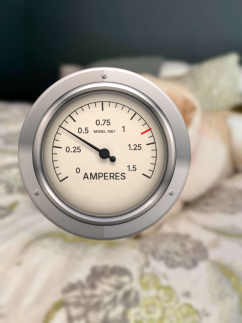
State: 0.4 A
